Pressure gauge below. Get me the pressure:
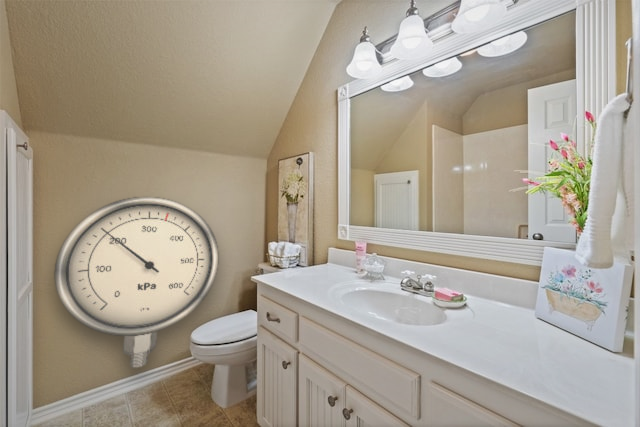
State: 200 kPa
